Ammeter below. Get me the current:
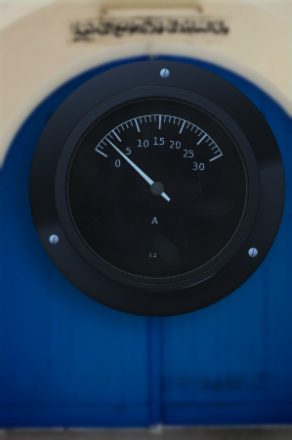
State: 3 A
